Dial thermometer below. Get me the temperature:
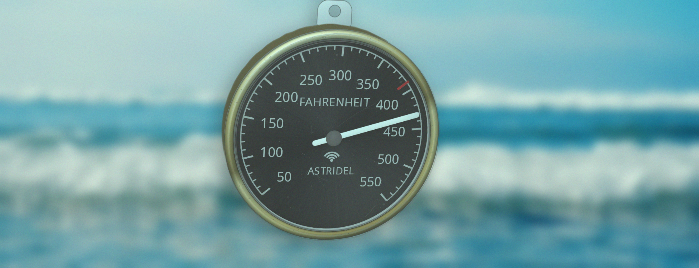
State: 430 °F
